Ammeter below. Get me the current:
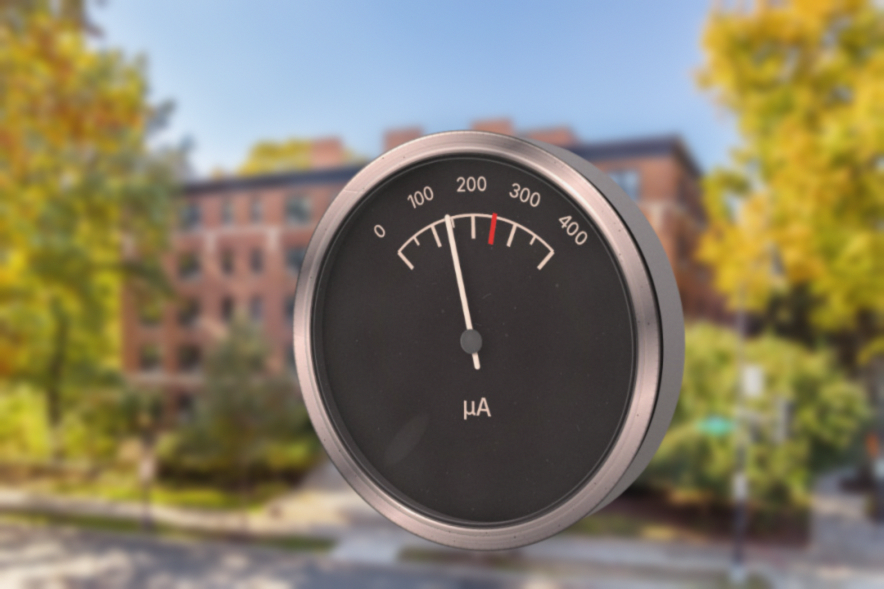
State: 150 µA
